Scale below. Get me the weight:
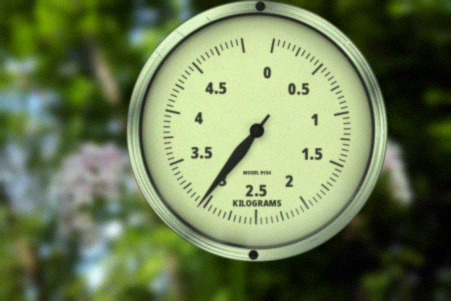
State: 3.05 kg
